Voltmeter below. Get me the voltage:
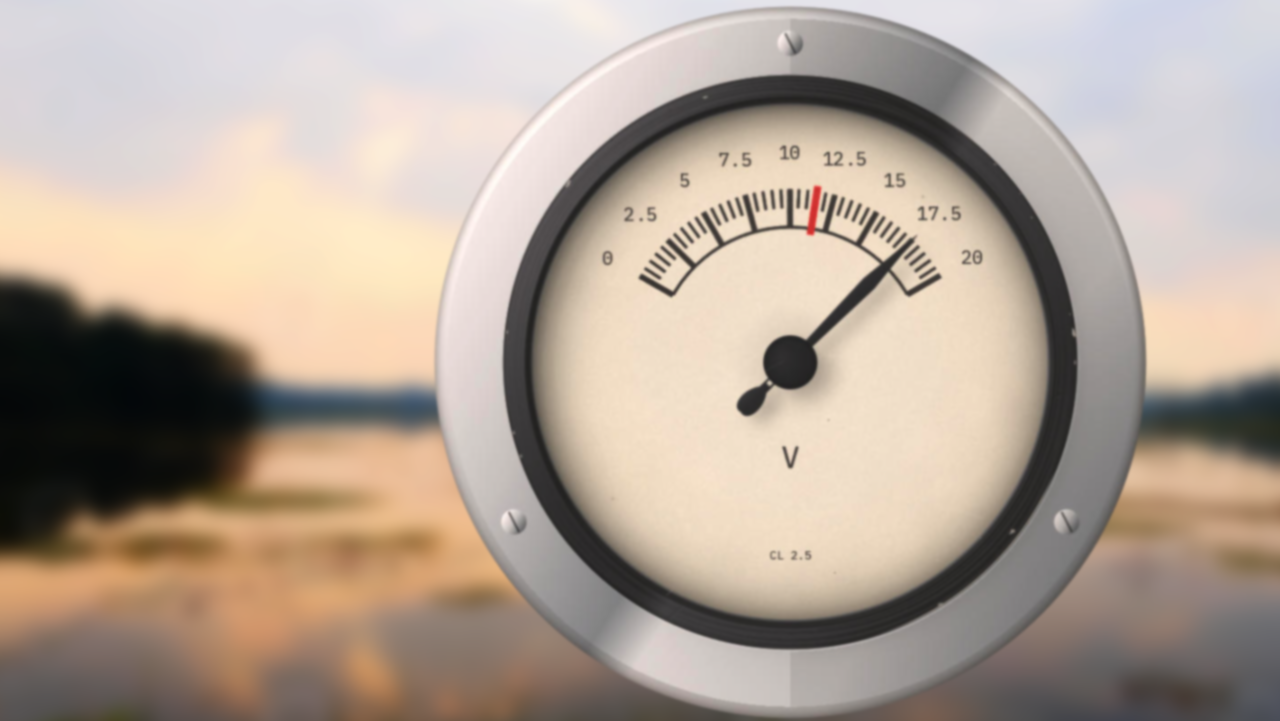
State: 17.5 V
